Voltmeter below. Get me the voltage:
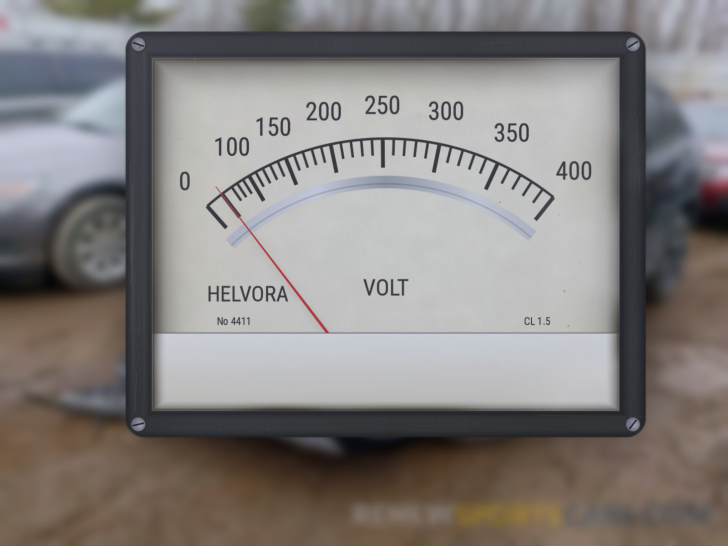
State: 50 V
